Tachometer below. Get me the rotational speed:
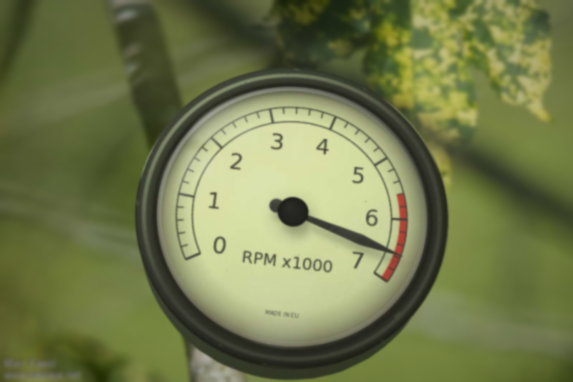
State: 6600 rpm
